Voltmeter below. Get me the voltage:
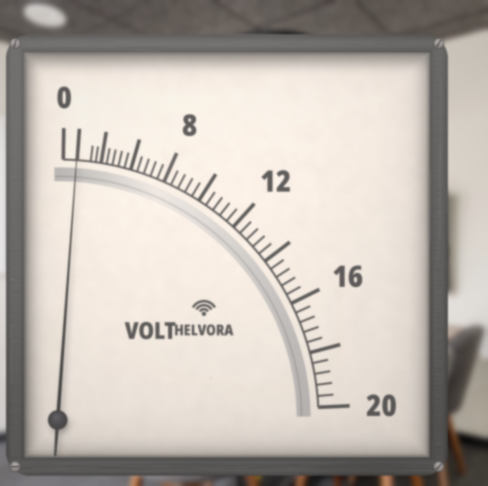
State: 2 V
